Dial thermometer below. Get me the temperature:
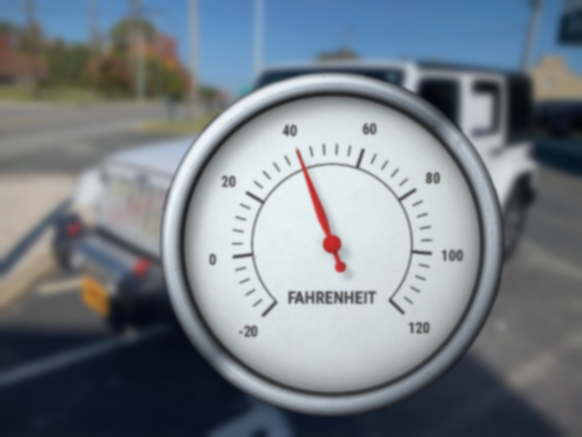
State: 40 °F
